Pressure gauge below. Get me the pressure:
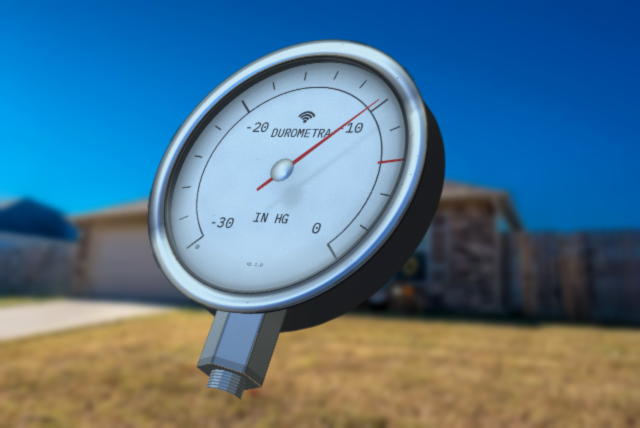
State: -10 inHg
